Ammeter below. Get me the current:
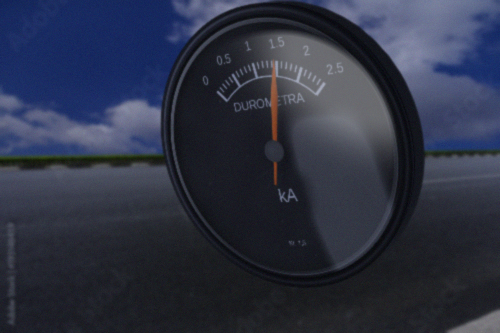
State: 1.5 kA
